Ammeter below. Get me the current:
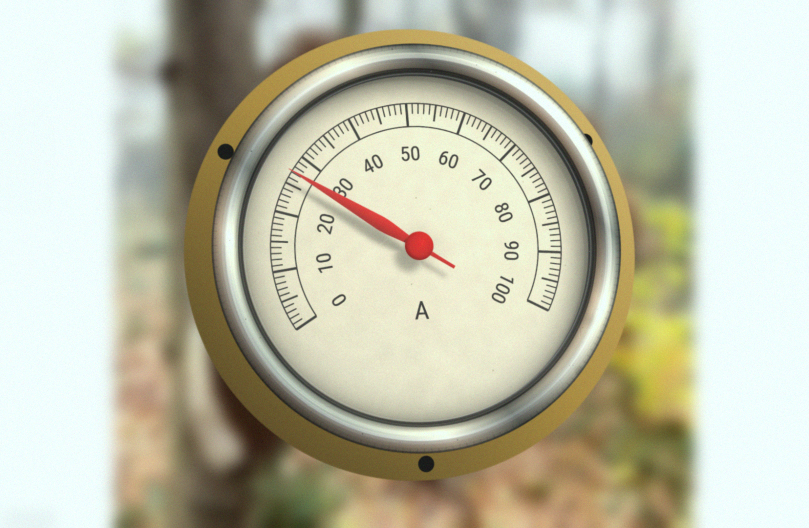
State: 27 A
